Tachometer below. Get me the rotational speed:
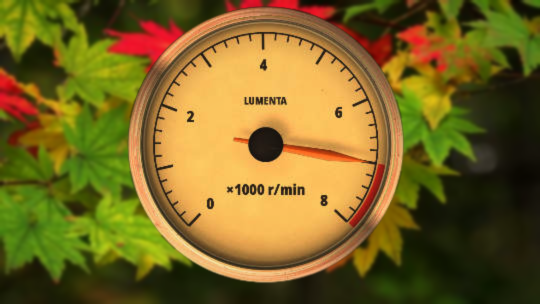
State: 7000 rpm
